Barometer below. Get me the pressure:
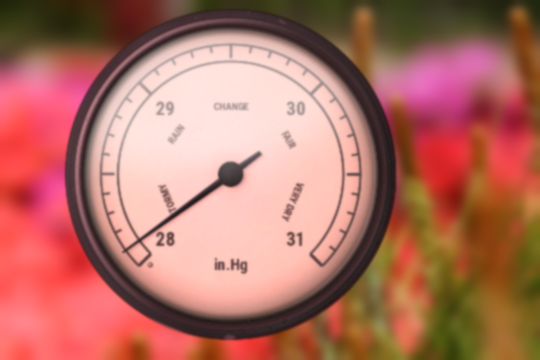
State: 28.1 inHg
